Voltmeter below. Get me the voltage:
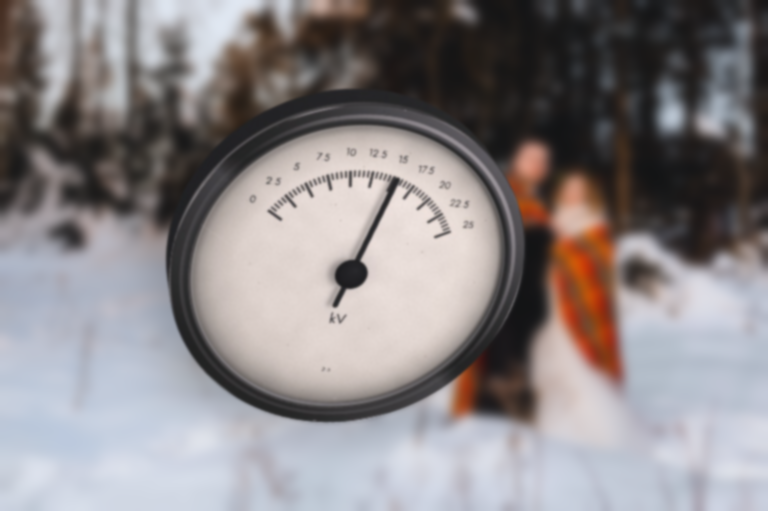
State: 15 kV
